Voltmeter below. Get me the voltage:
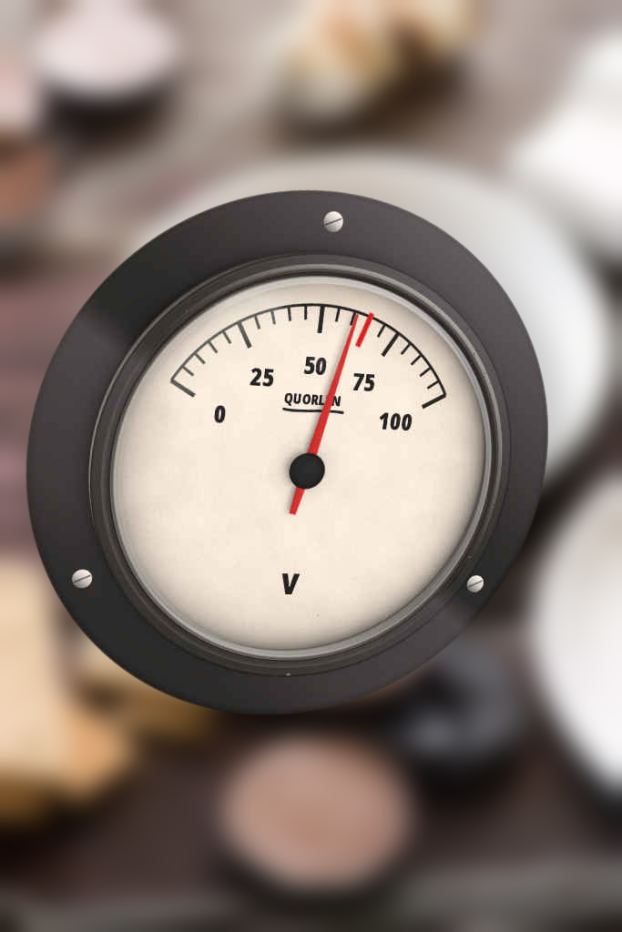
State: 60 V
